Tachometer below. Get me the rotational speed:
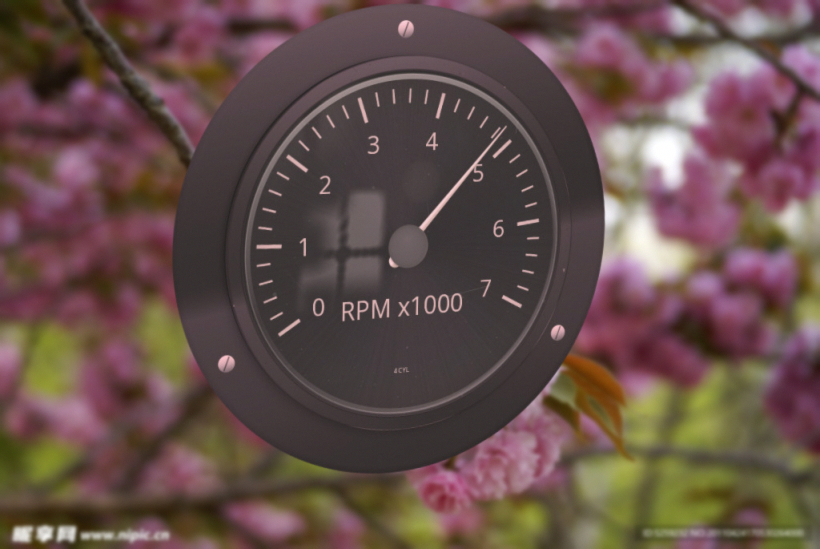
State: 4800 rpm
